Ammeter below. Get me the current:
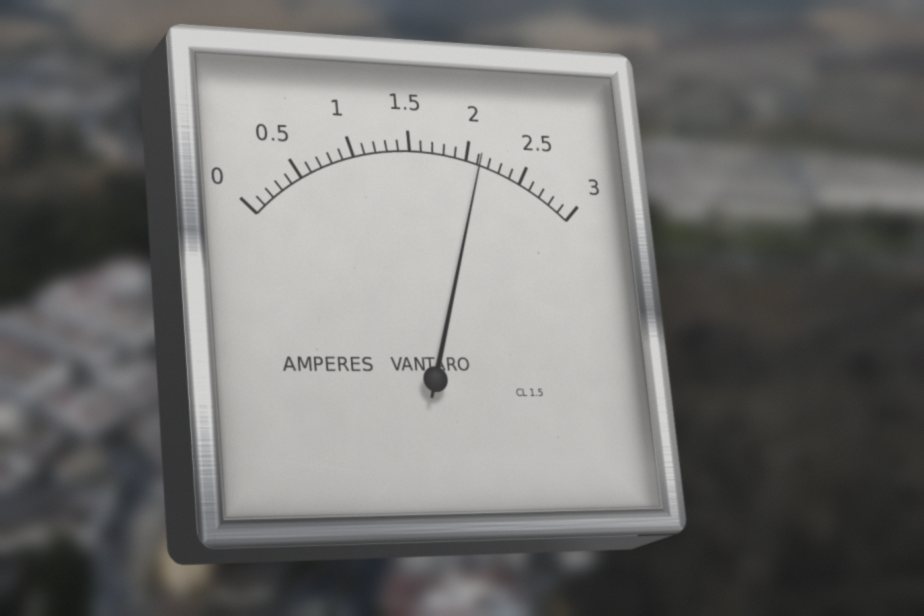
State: 2.1 A
